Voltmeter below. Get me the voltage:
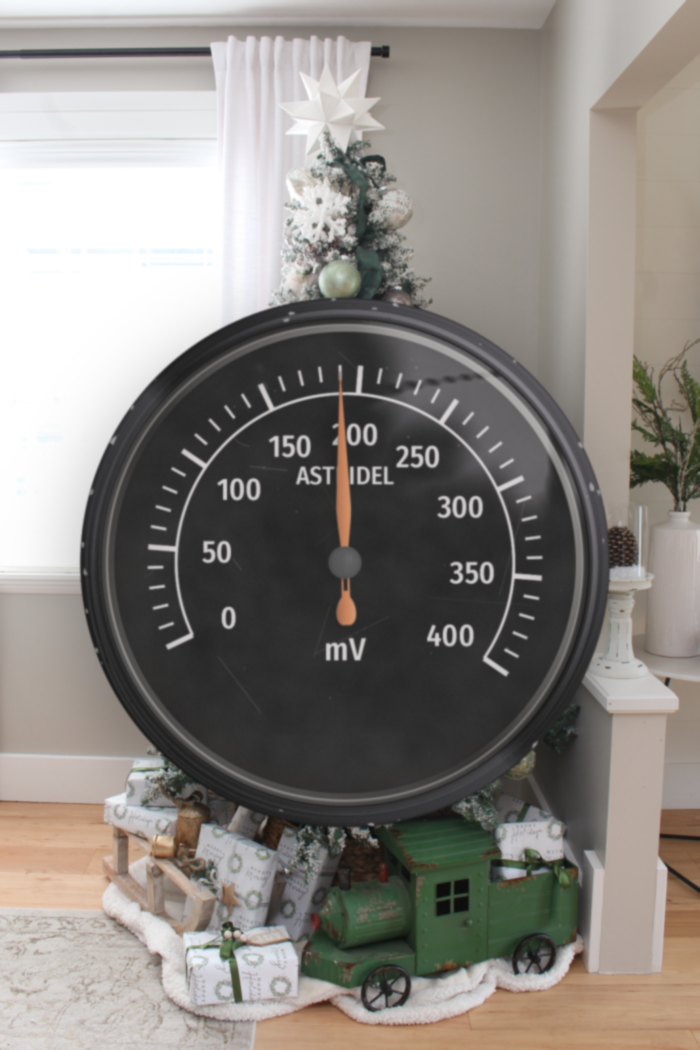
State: 190 mV
